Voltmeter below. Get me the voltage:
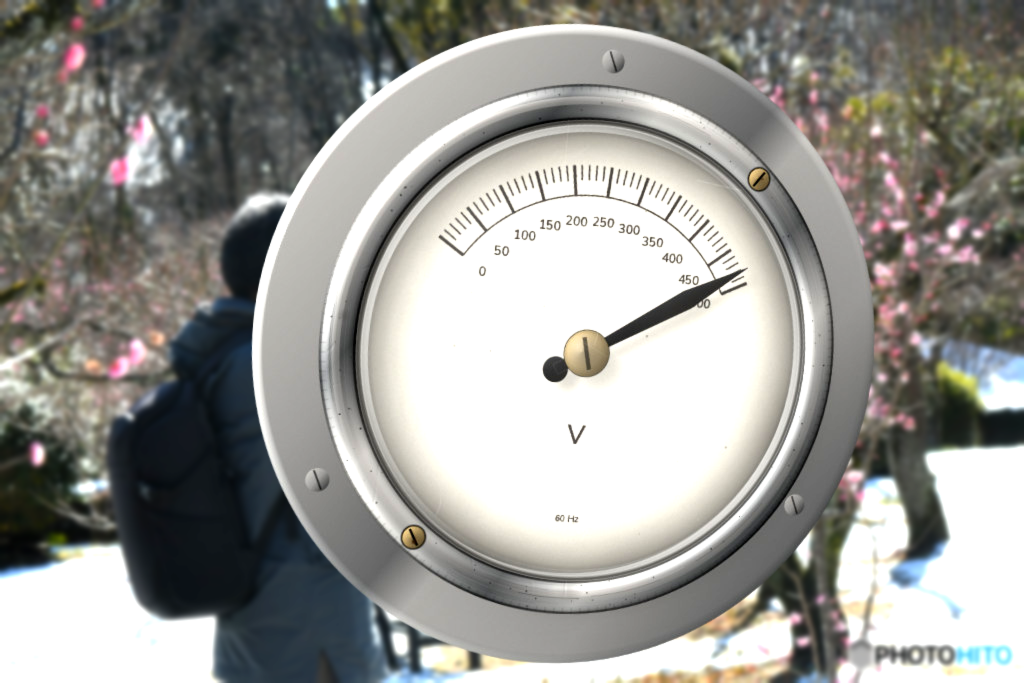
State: 480 V
